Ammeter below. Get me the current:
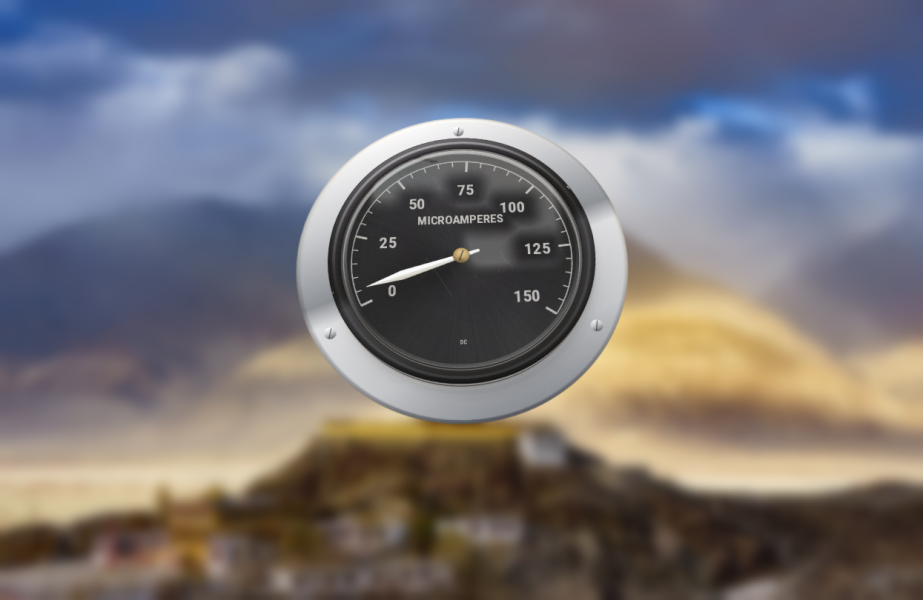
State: 5 µA
